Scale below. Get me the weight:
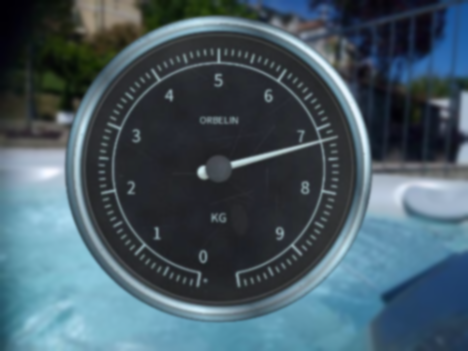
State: 7.2 kg
